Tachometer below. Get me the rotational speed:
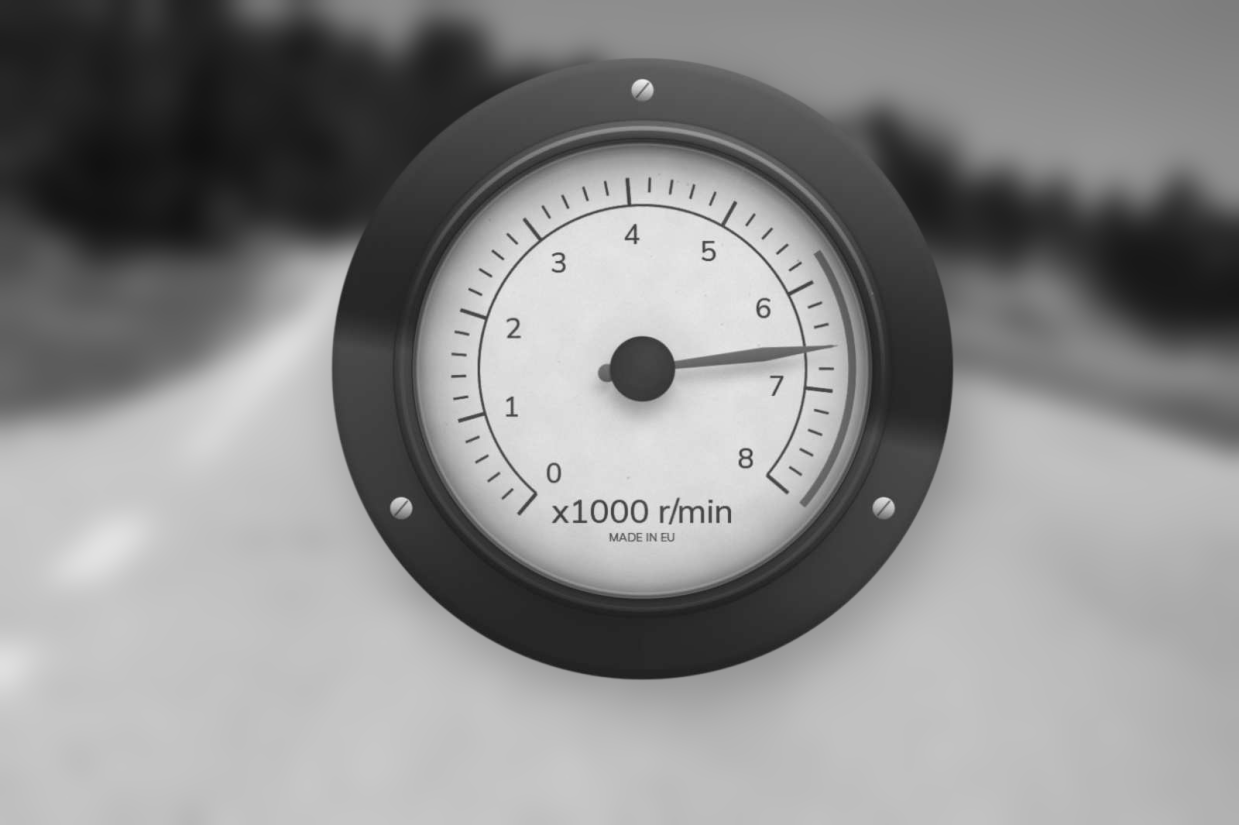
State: 6600 rpm
